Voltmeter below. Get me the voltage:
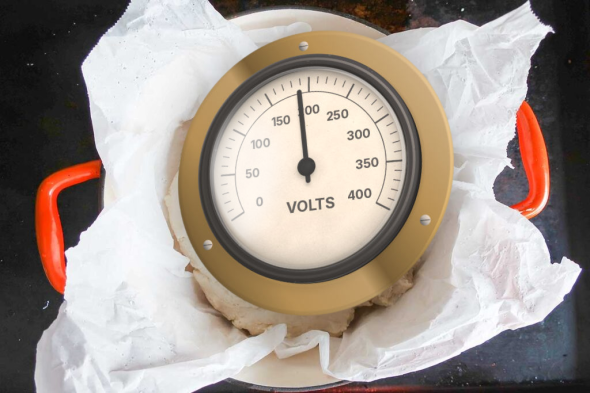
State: 190 V
